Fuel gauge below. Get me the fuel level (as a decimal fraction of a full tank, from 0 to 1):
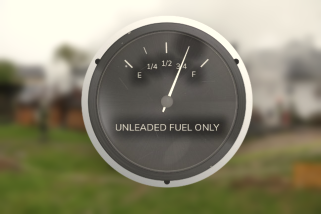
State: 0.75
